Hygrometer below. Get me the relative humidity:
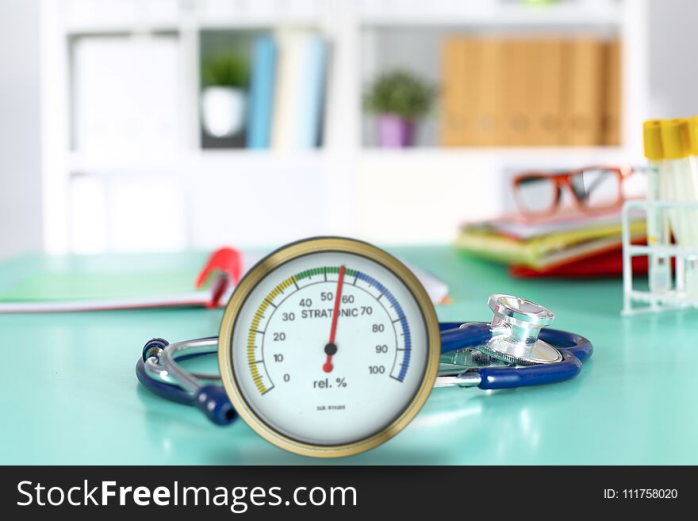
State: 55 %
